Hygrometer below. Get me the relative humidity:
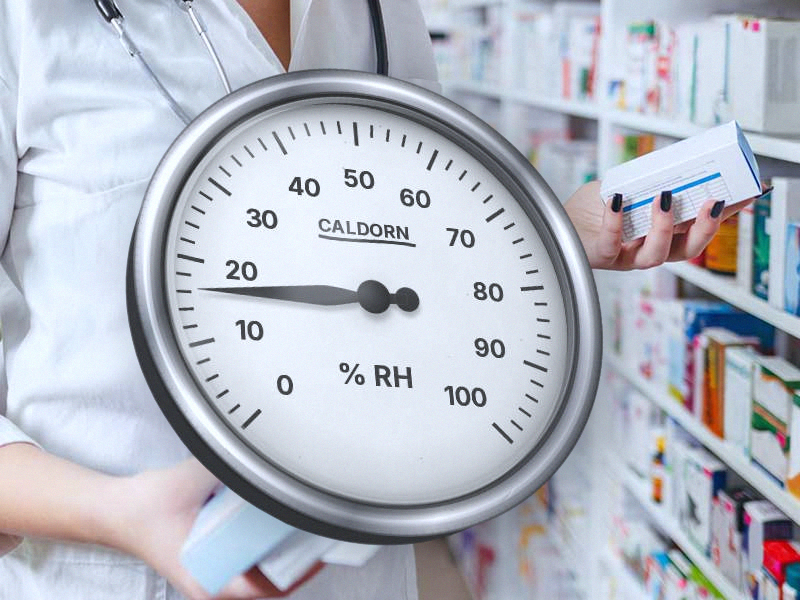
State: 16 %
